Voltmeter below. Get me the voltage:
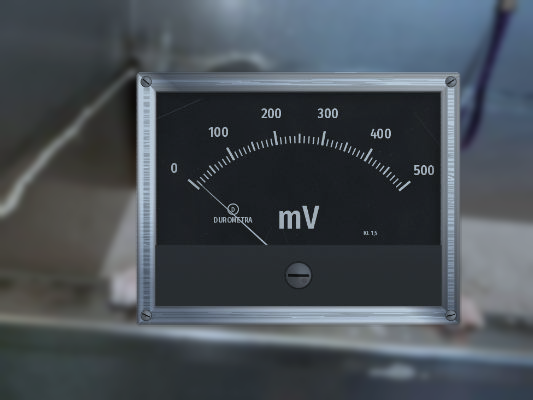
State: 10 mV
